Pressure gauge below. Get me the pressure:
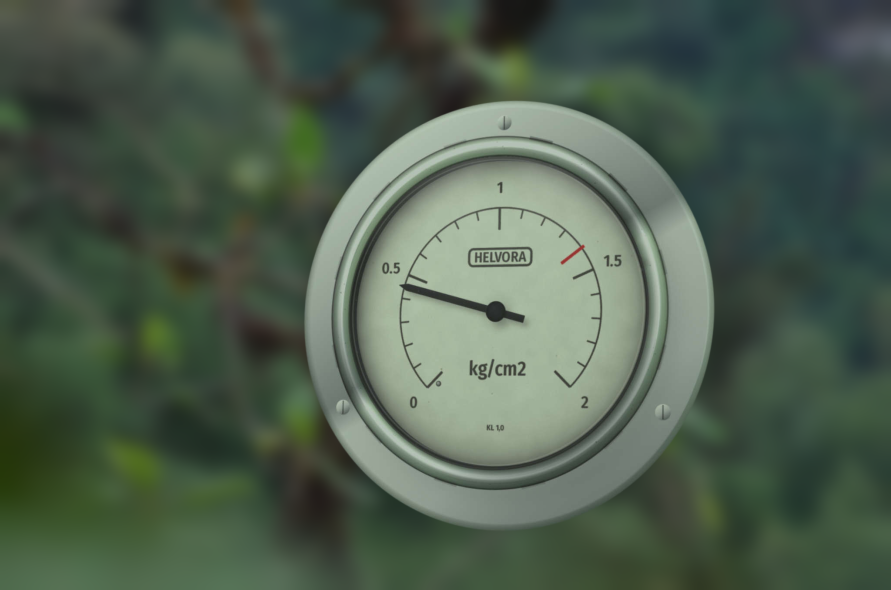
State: 0.45 kg/cm²
